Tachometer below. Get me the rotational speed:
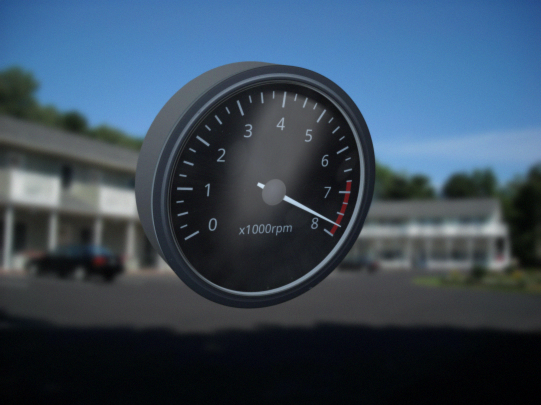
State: 7750 rpm
